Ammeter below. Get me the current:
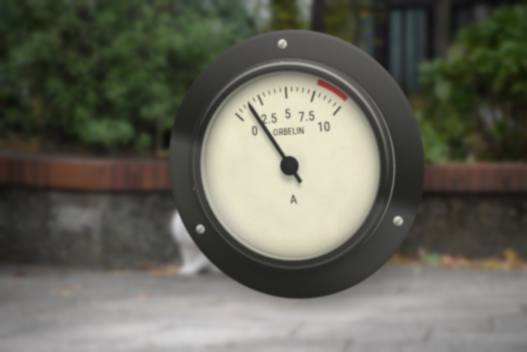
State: 1.5 A
